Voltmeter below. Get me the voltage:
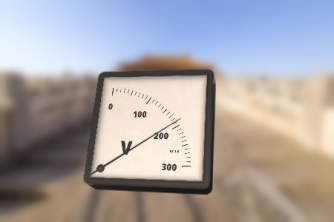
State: 190 V
